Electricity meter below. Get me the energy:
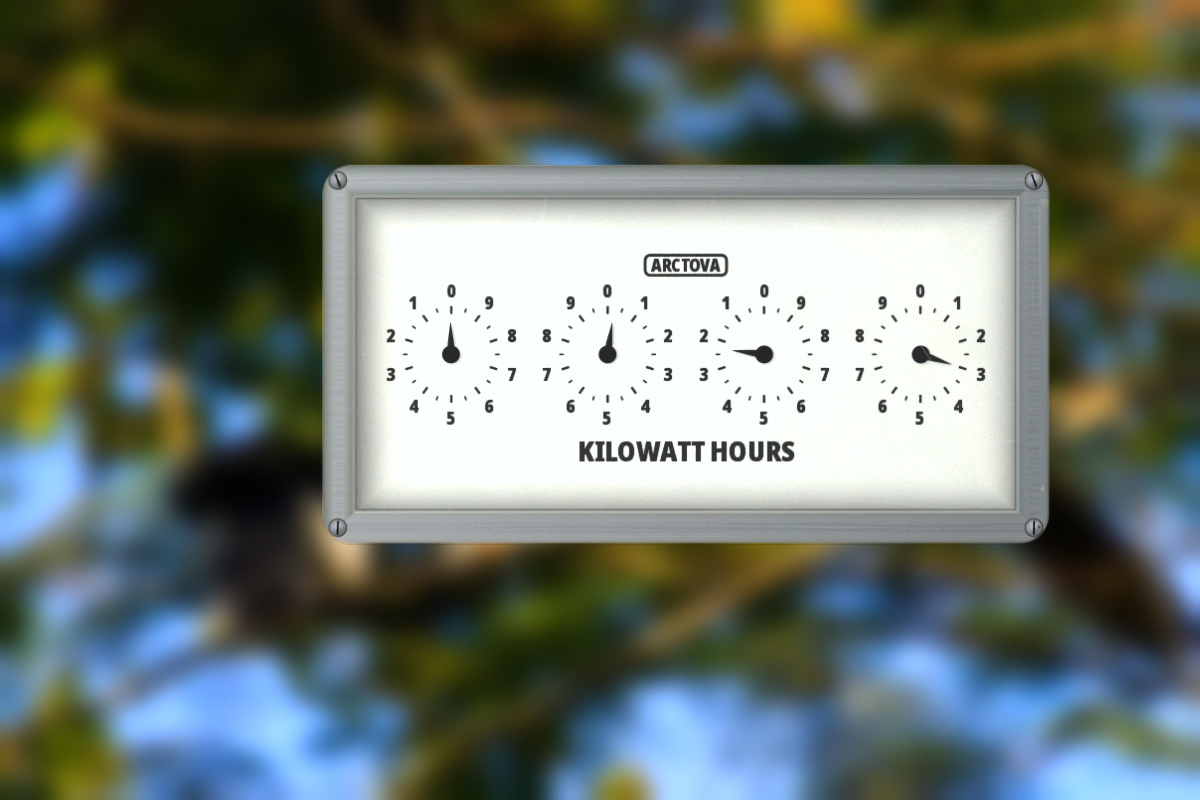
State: 23 kWh
